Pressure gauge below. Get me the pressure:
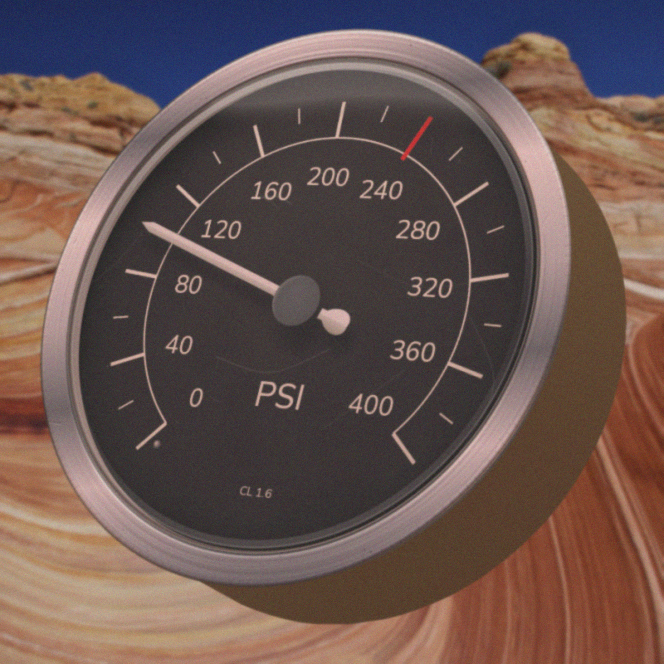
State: 100 psi
